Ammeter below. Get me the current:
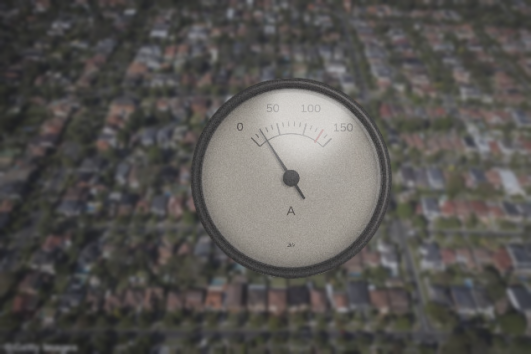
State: 20 A
